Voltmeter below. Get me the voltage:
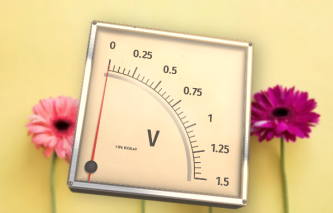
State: 0 V
